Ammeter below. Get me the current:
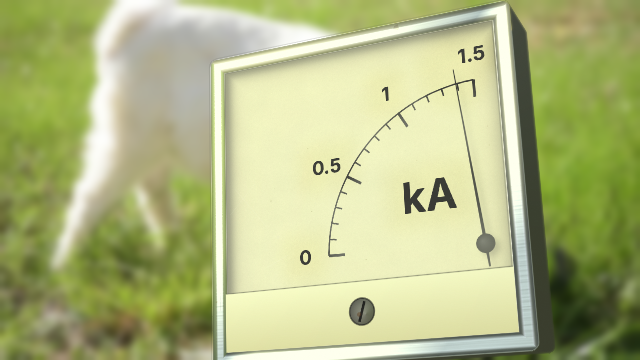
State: 1.4 kA
